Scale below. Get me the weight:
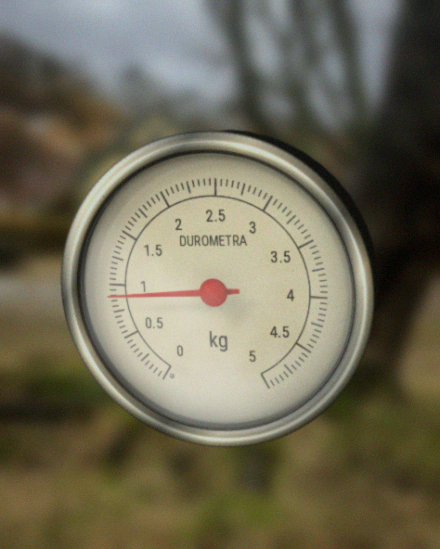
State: 0.9 kg
